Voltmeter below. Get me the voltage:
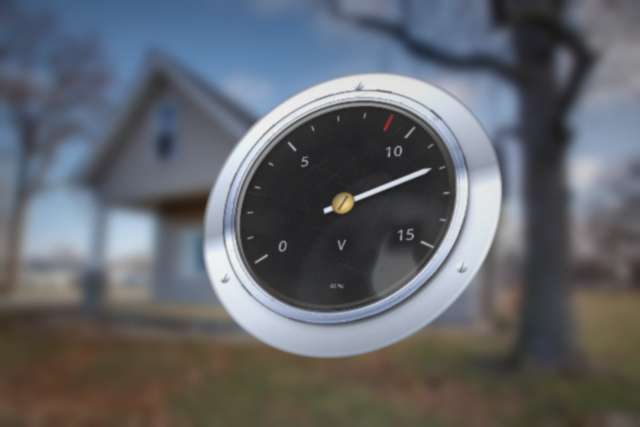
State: 12 V
